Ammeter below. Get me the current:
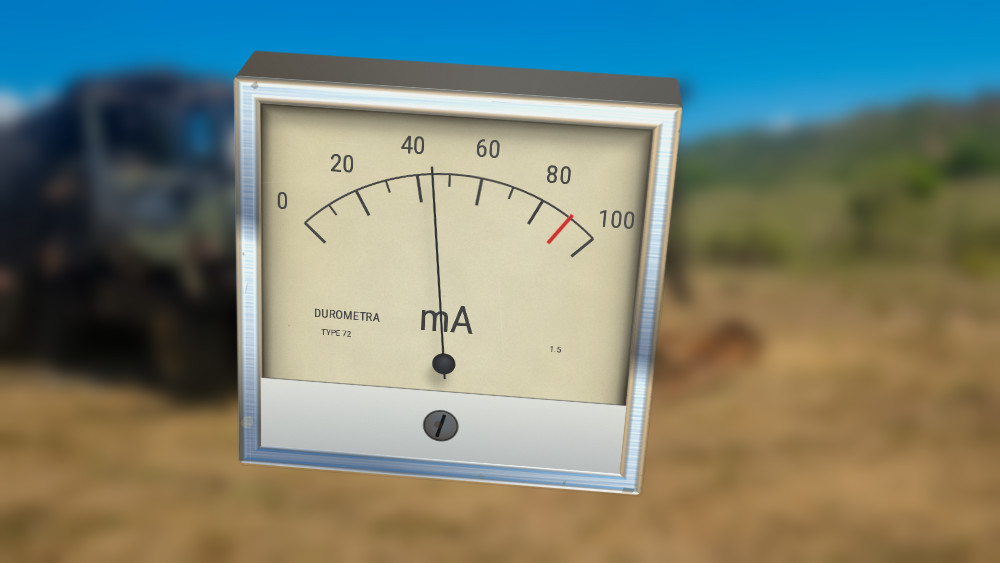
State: 45 mA
